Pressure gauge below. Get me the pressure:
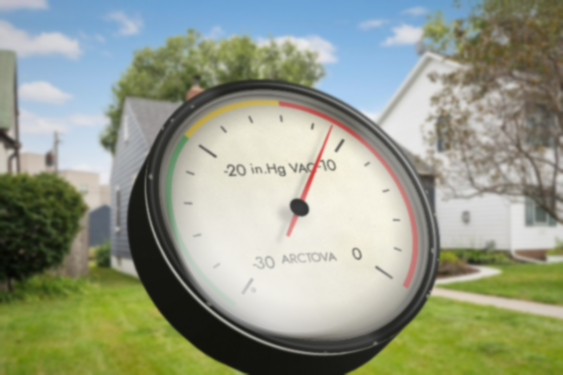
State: -11 inHg
